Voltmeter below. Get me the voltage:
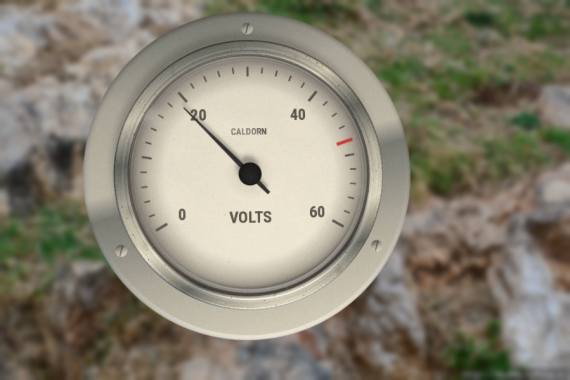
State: 19 V
